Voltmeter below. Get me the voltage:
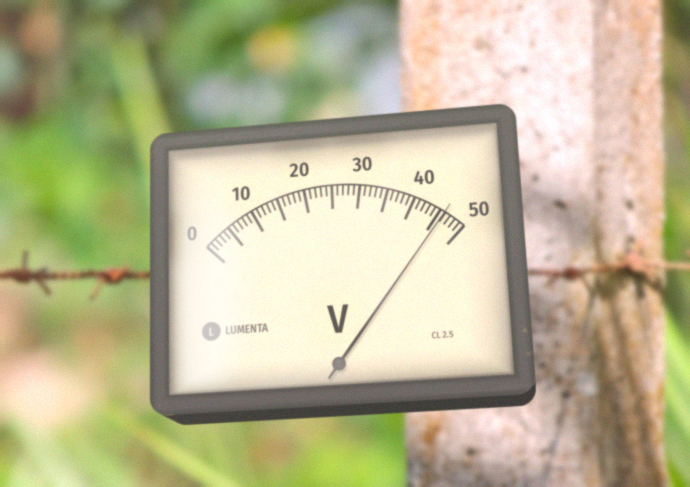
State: 46 V
